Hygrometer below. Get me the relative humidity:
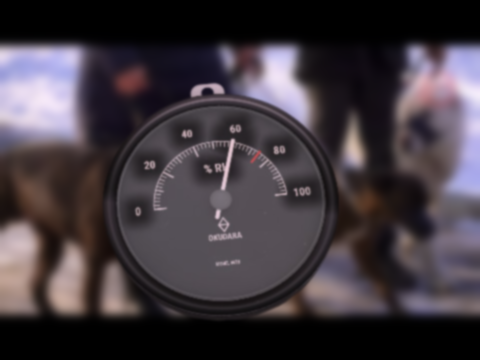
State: 60 %
